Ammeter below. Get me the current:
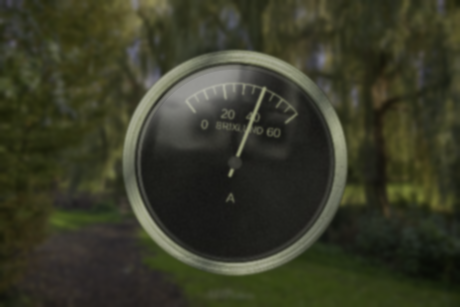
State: 40 A
